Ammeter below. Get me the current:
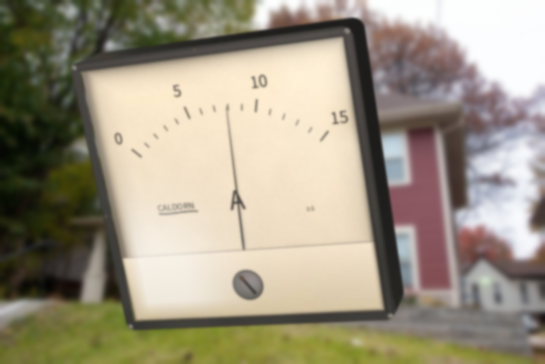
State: 8 A
